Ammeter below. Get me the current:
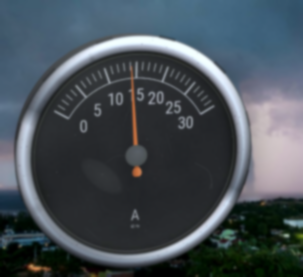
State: 14 A
